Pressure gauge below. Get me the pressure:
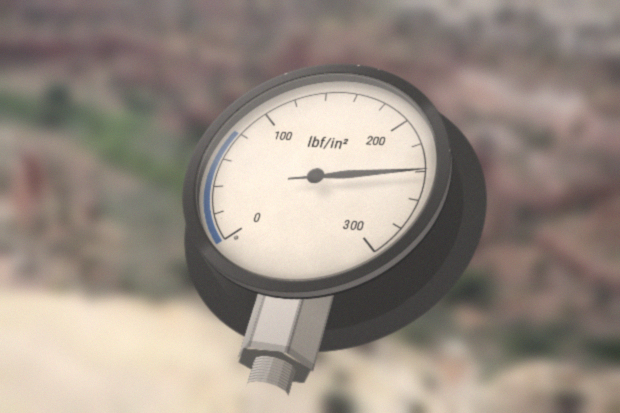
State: 240 psi
